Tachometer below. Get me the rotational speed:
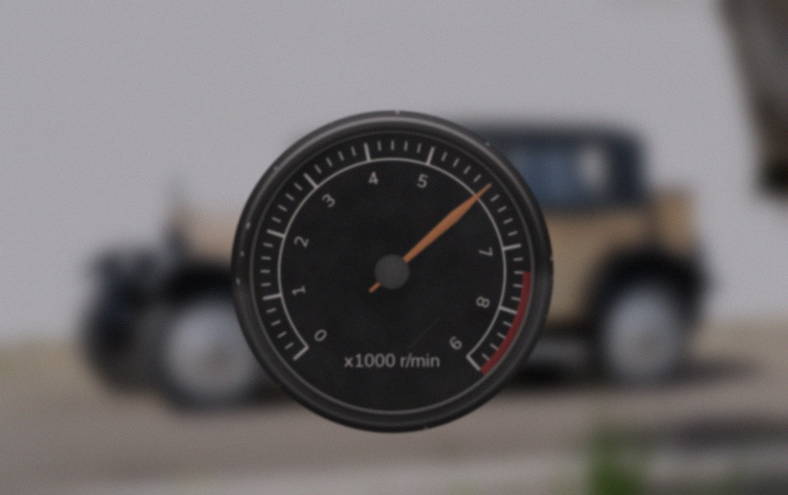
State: 6000 rpm
